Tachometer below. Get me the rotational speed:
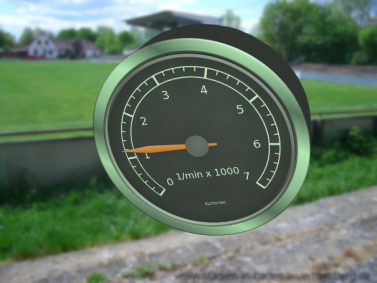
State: 1200 rpm
